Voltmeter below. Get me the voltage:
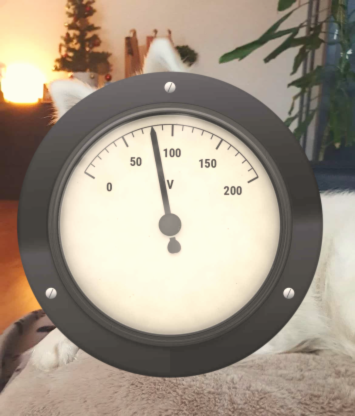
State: 80 V
